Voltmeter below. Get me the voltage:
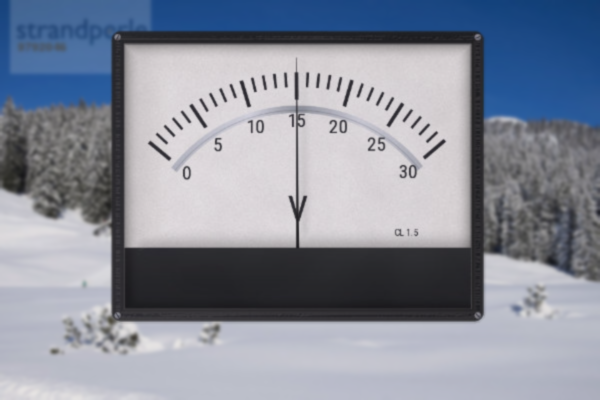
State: 15 V
